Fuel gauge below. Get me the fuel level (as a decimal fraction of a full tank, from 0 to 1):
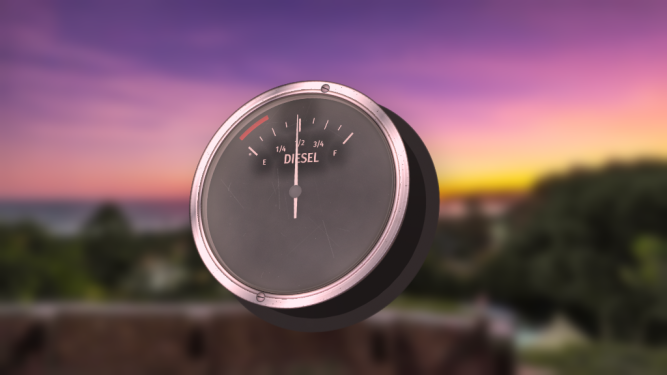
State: 0.5
